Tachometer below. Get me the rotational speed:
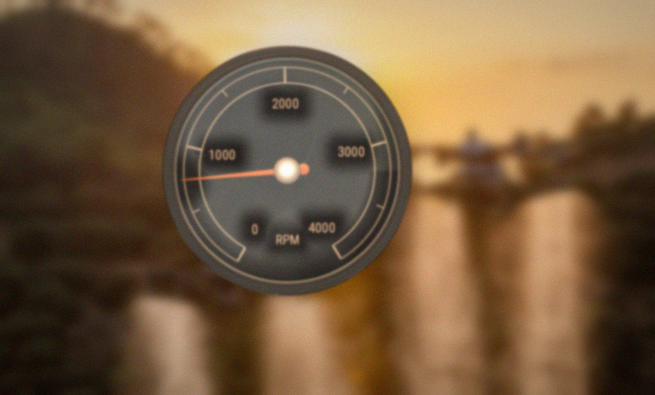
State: 750 rpm
